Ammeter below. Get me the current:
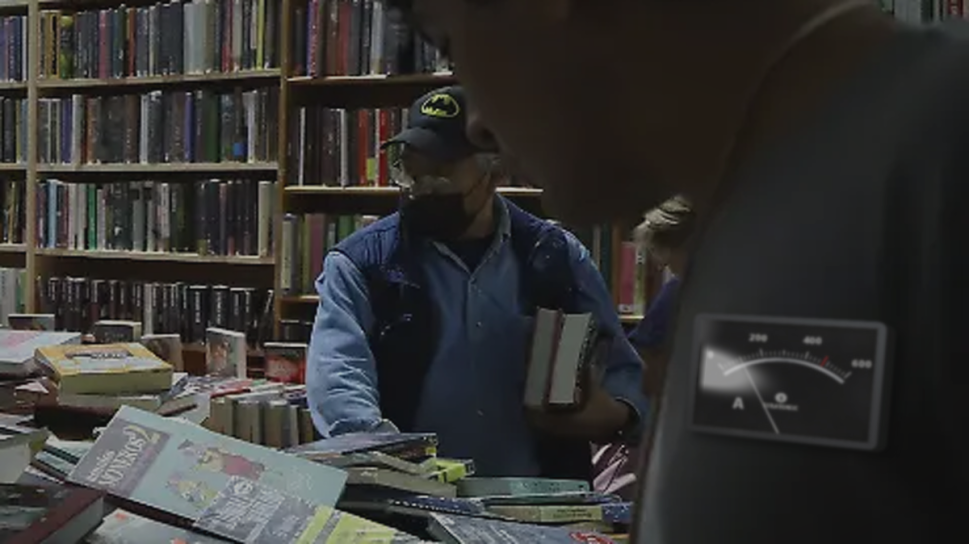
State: 100 A
